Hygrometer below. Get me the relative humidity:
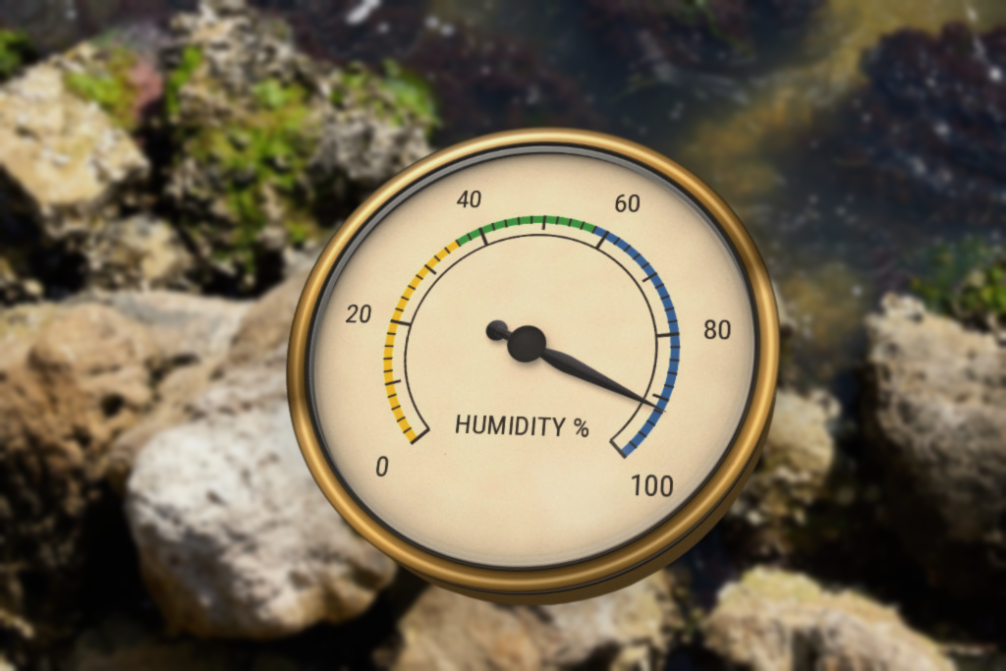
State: 92 %
